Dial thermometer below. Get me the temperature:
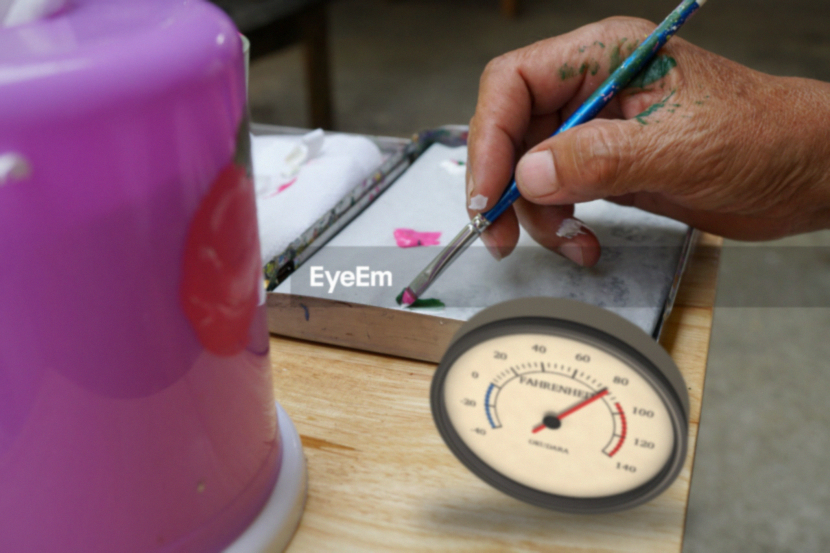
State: 80 °F
